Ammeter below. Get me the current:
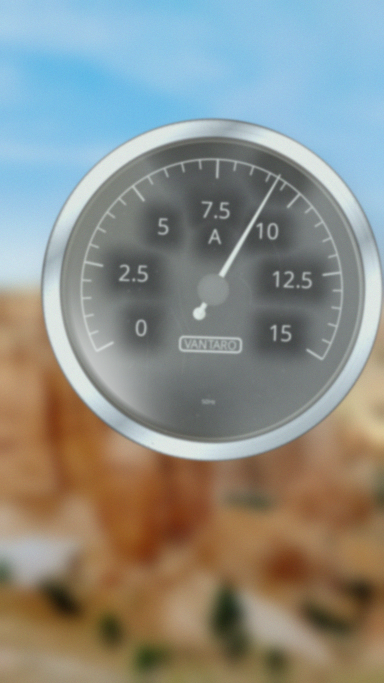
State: 9.25 A
